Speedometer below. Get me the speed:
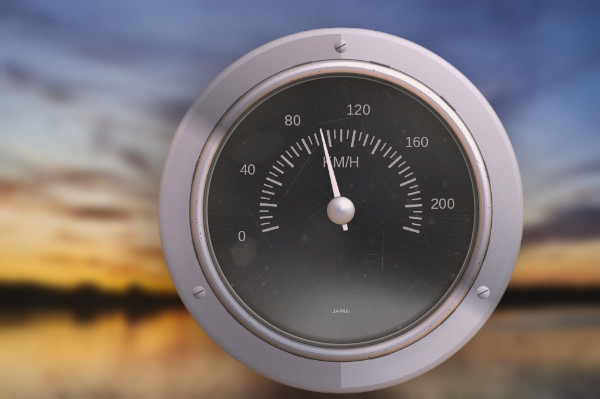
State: 95 km/h
